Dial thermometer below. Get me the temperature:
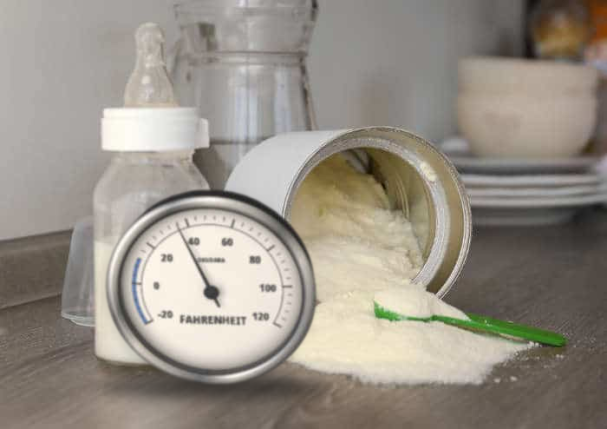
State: 36 °F
